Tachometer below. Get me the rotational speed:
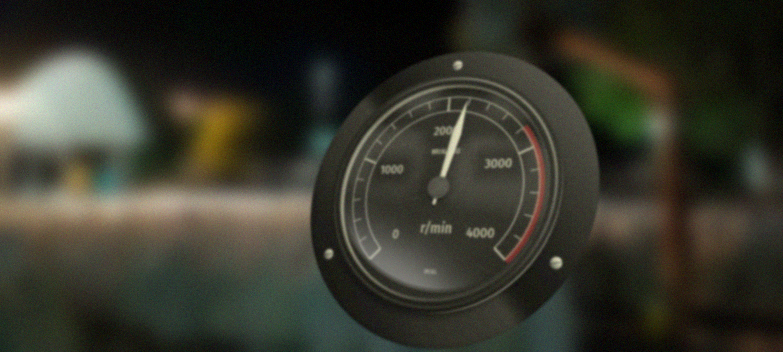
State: 2200 rpm
